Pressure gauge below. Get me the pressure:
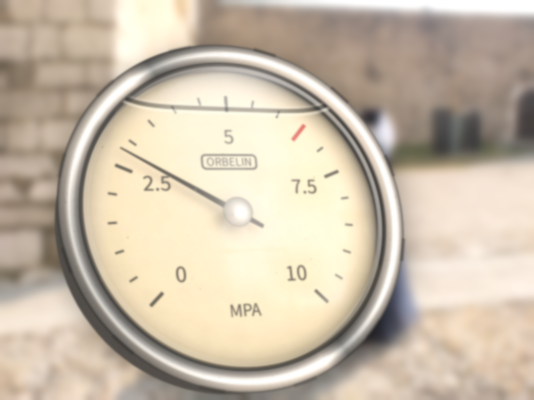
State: 2.75 MPa
